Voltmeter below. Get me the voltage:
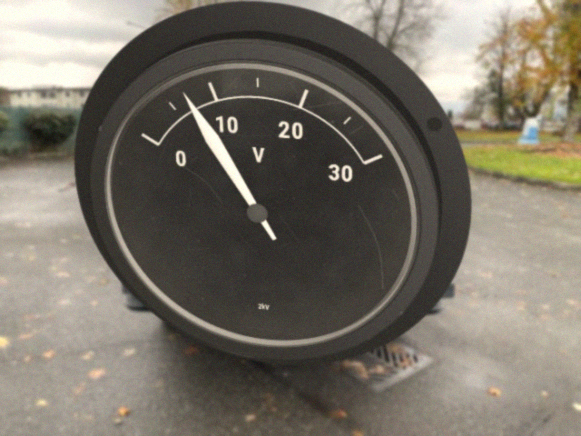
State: 7.5 V
